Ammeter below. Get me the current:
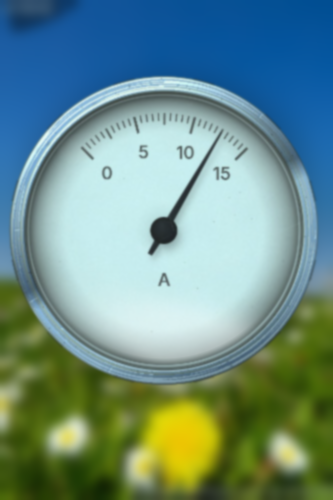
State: 12.5 A
